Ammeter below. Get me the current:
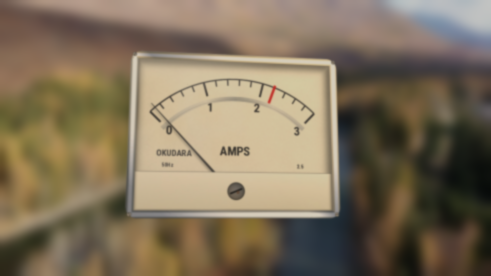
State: 0.1 A
